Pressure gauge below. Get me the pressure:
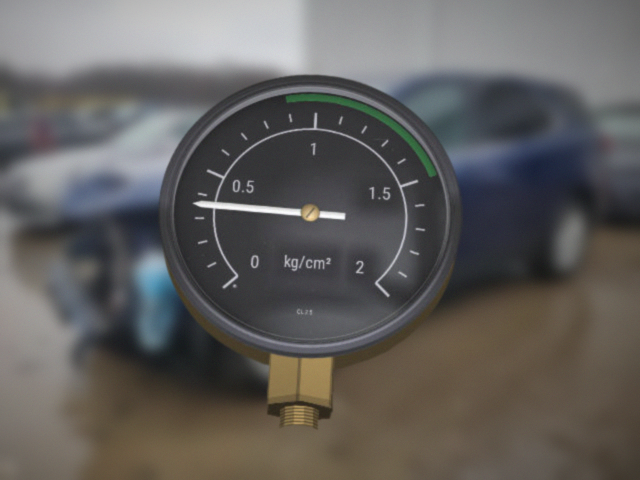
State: 0.35 kg/cm²
